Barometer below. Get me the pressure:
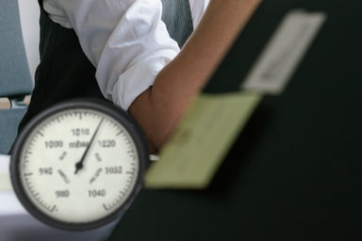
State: 1015 mbar
